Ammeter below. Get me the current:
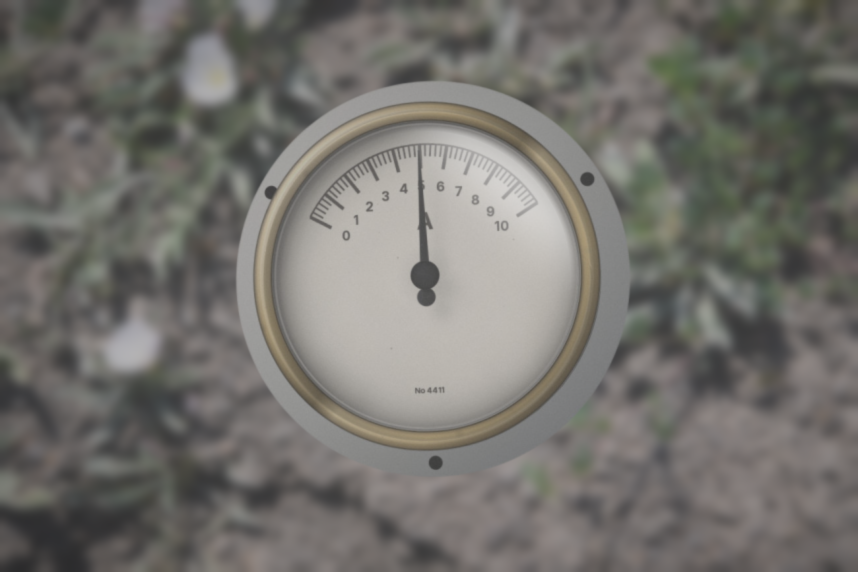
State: 5 A
